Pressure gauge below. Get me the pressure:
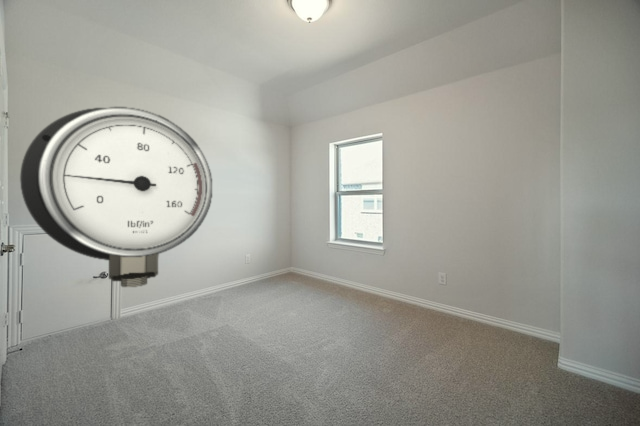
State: 20 psi
